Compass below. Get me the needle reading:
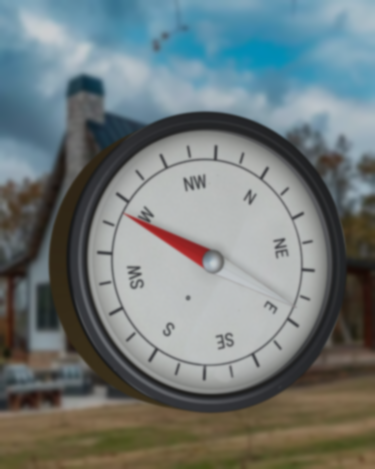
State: 262.5 °
